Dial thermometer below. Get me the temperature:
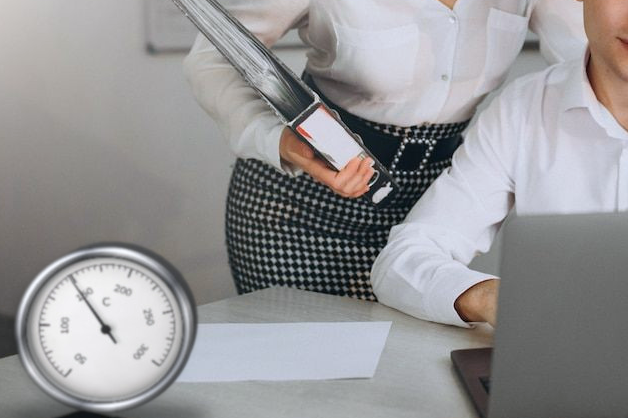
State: 150 °C
